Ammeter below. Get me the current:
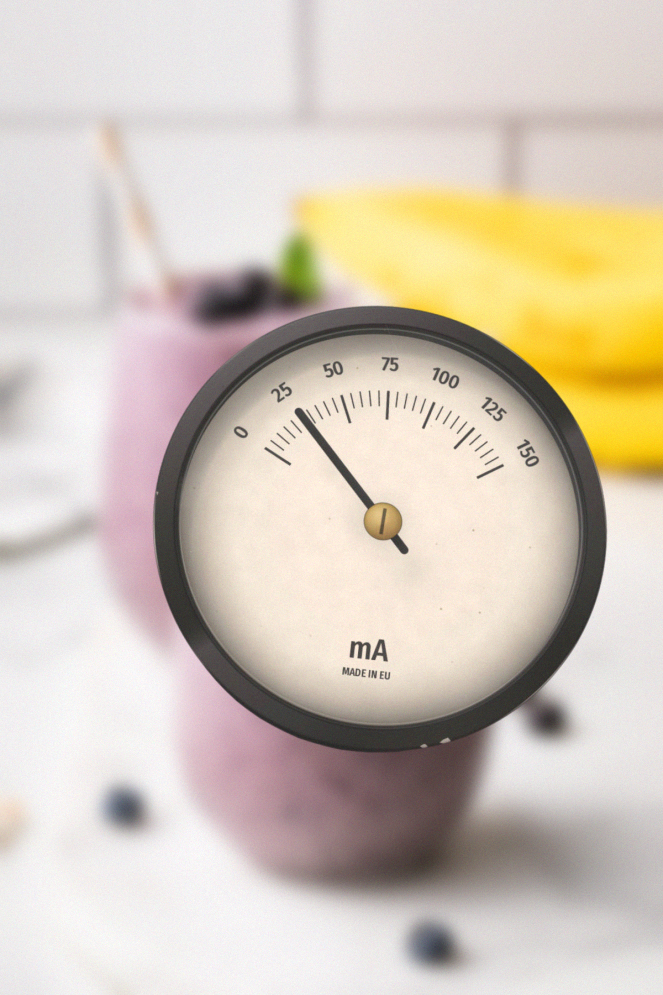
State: 25 mA
